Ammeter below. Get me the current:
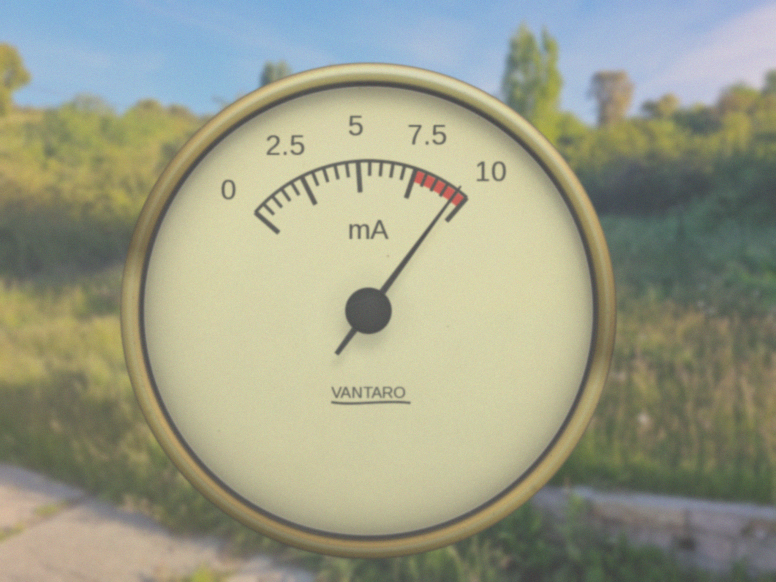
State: 9.5 mA
